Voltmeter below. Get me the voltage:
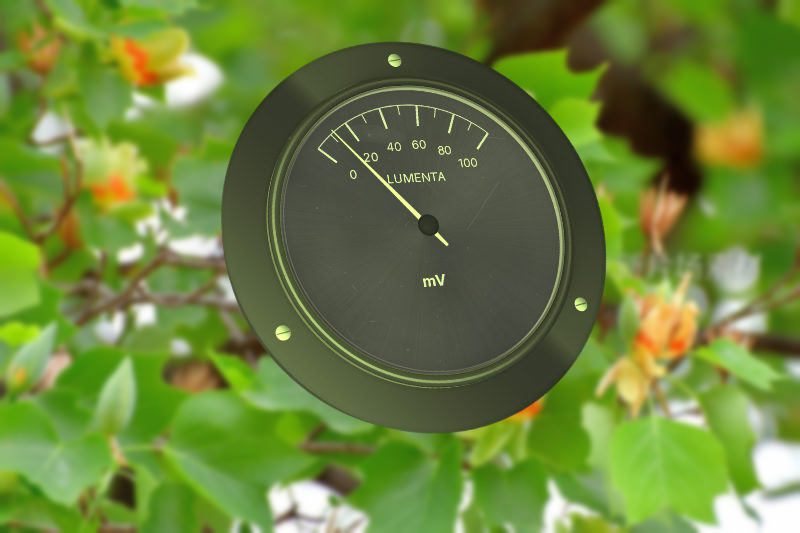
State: 10 mV
